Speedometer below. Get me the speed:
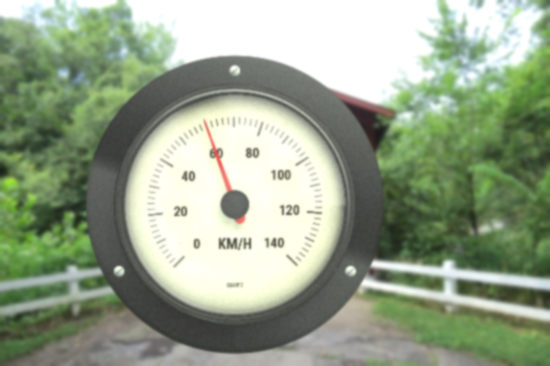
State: 60 km/h
